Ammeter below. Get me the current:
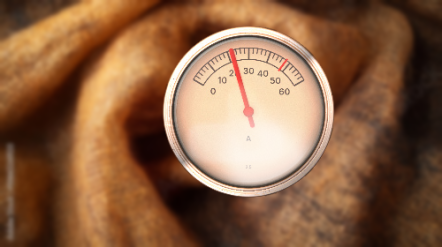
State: 22 A
